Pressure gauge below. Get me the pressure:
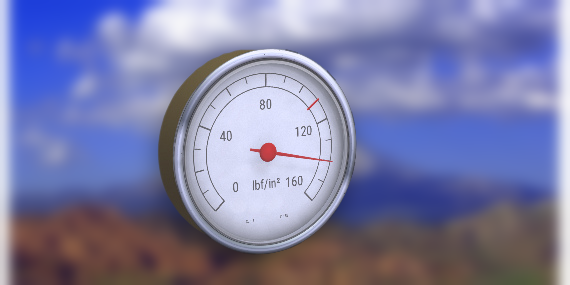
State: 140 psi
